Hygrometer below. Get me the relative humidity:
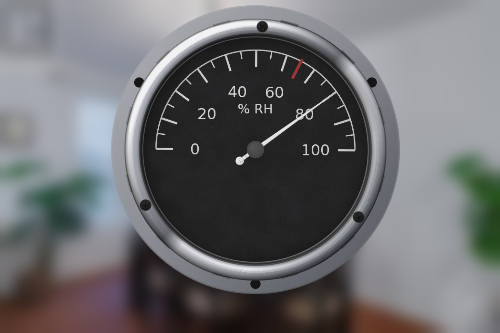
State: 80 %
